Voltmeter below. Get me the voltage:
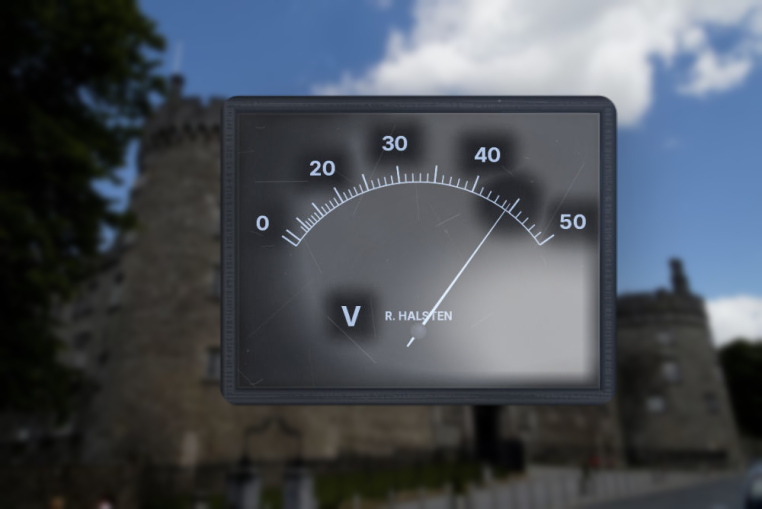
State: 44.5 V
